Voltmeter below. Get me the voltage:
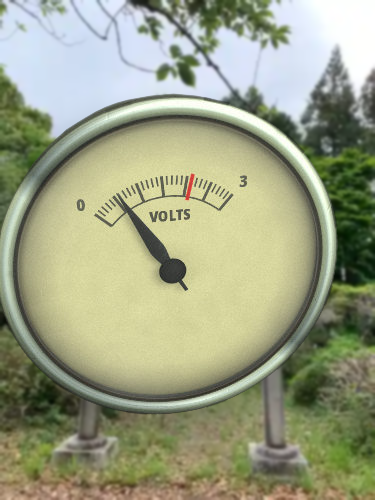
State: 0.6 V
